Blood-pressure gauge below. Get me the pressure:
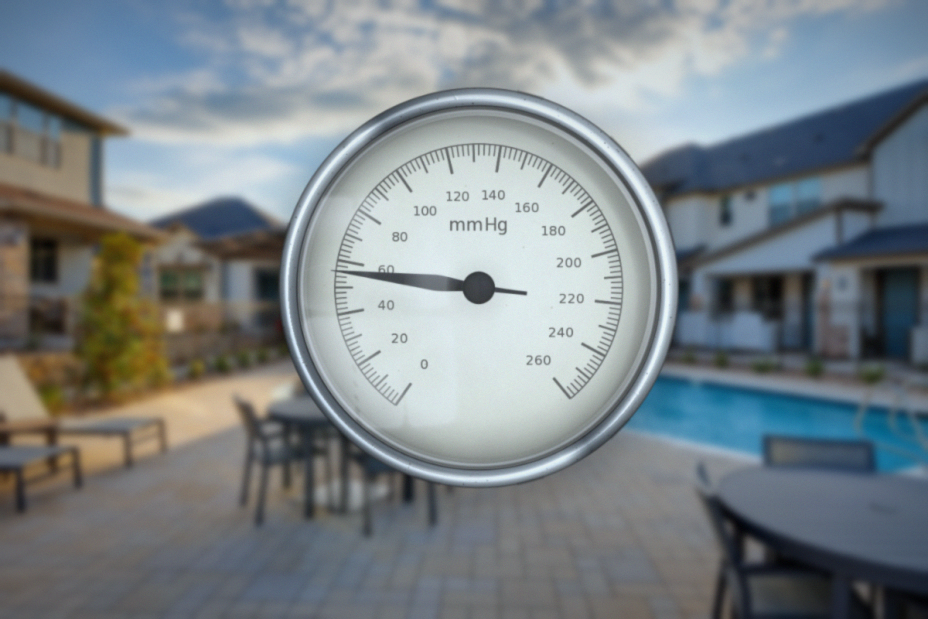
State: 56 mmHg
